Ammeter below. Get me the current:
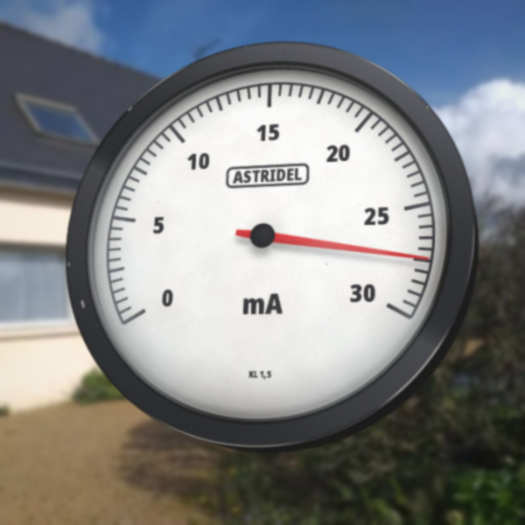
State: 27.5 mA
